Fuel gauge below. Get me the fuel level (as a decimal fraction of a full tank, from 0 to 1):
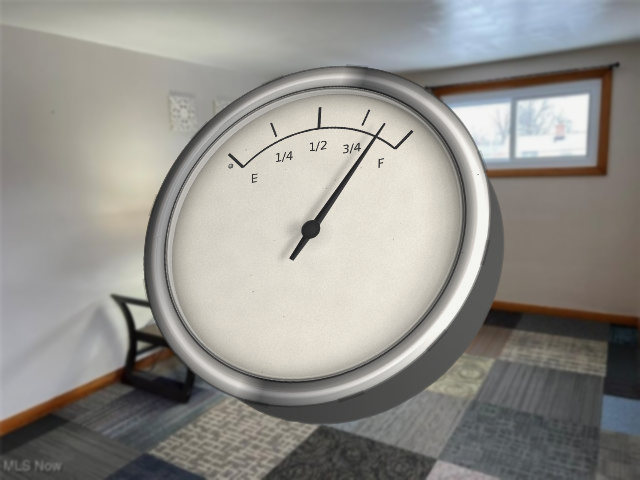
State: 0.875
